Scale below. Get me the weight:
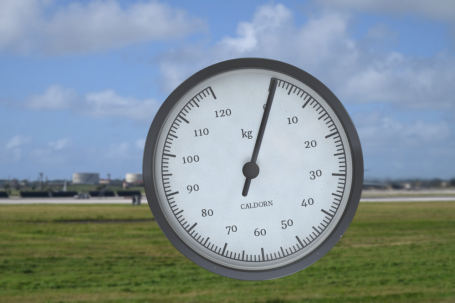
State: 1 kg
